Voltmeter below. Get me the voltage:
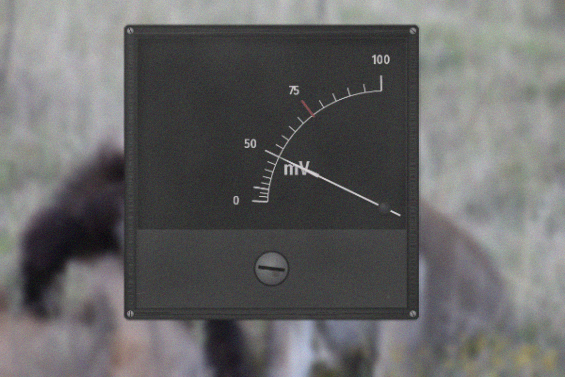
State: 50 mV
